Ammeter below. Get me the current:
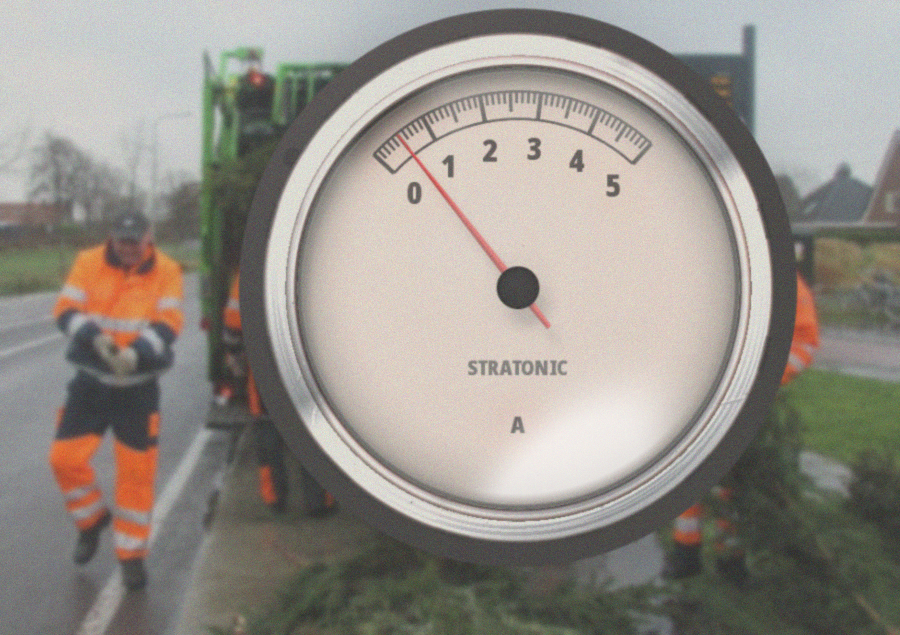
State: 0.5 A
